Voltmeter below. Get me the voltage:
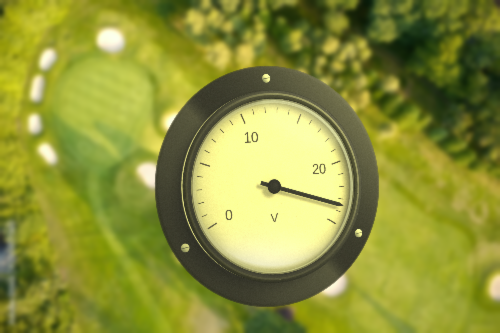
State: 23.5 V
